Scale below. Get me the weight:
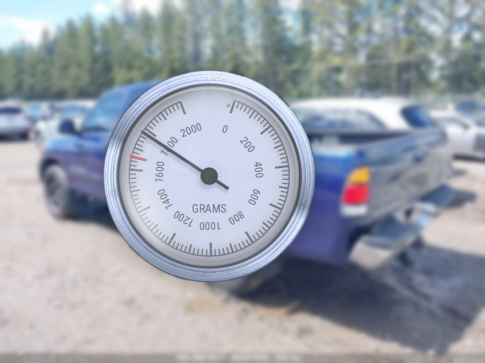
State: 1780 g
